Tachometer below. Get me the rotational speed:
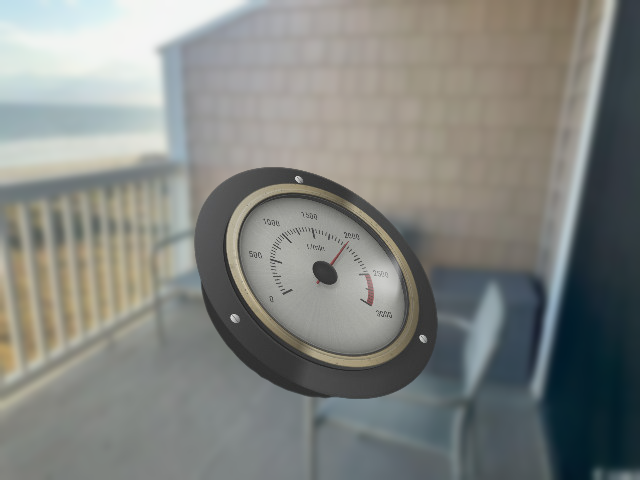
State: 2000 rpm
